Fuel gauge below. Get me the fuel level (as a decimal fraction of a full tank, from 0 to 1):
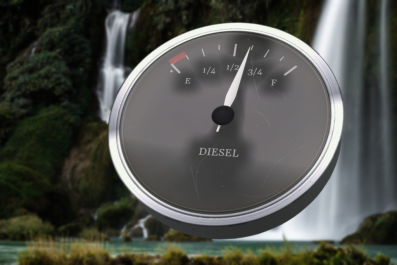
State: 0.625
